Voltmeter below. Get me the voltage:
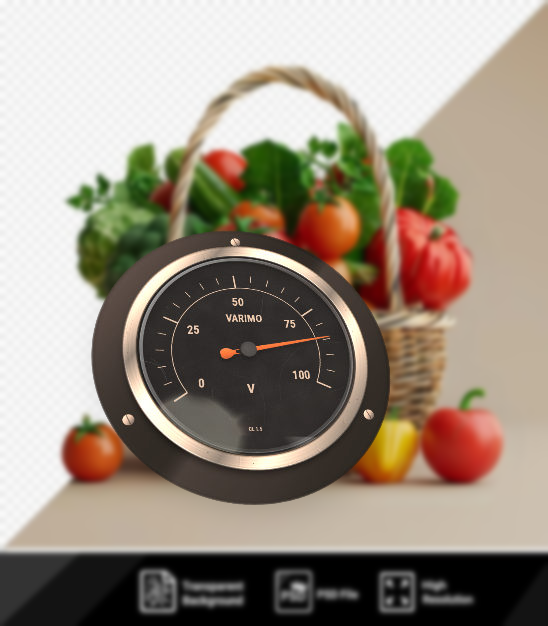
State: 85 V
